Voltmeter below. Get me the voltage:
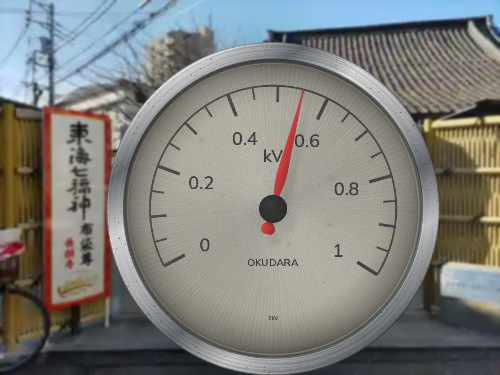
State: 0.55 kV
